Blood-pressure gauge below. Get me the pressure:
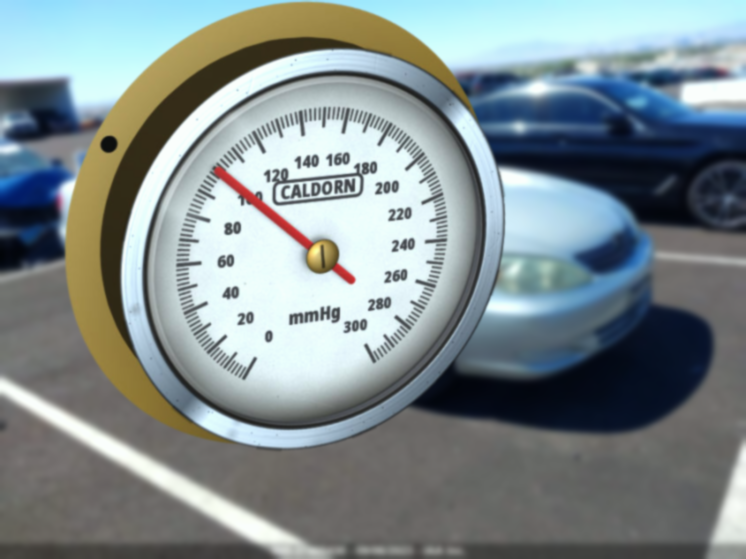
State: 100 mmHg
